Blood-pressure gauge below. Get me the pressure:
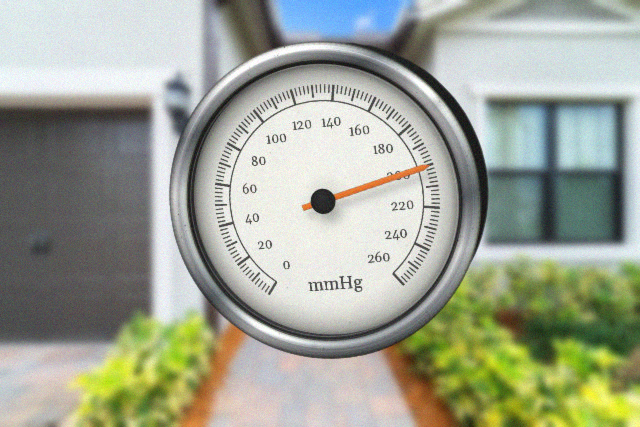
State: 200 mmHg
